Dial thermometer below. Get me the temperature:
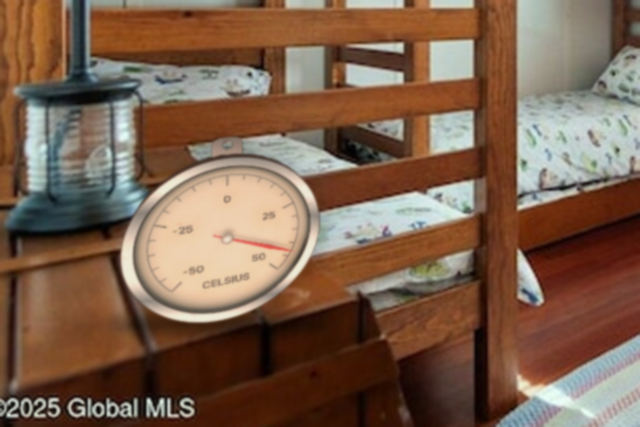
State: 42.5 °C
